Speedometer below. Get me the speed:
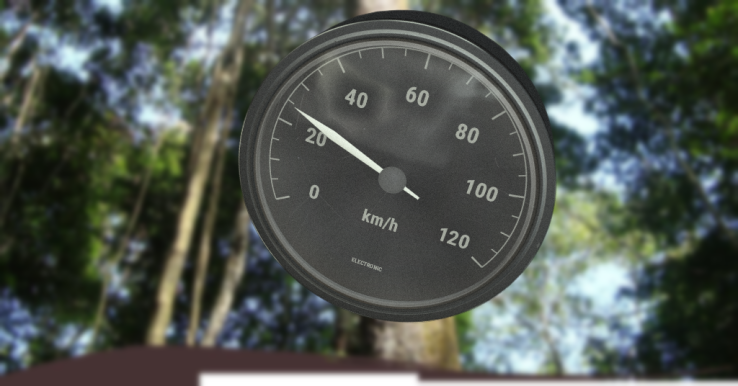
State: 25 km/h
